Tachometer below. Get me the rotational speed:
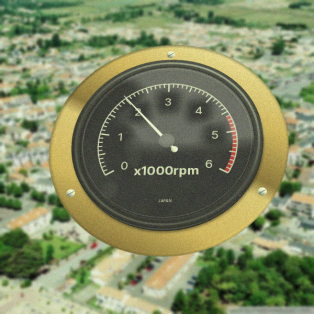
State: 2000 rpm
